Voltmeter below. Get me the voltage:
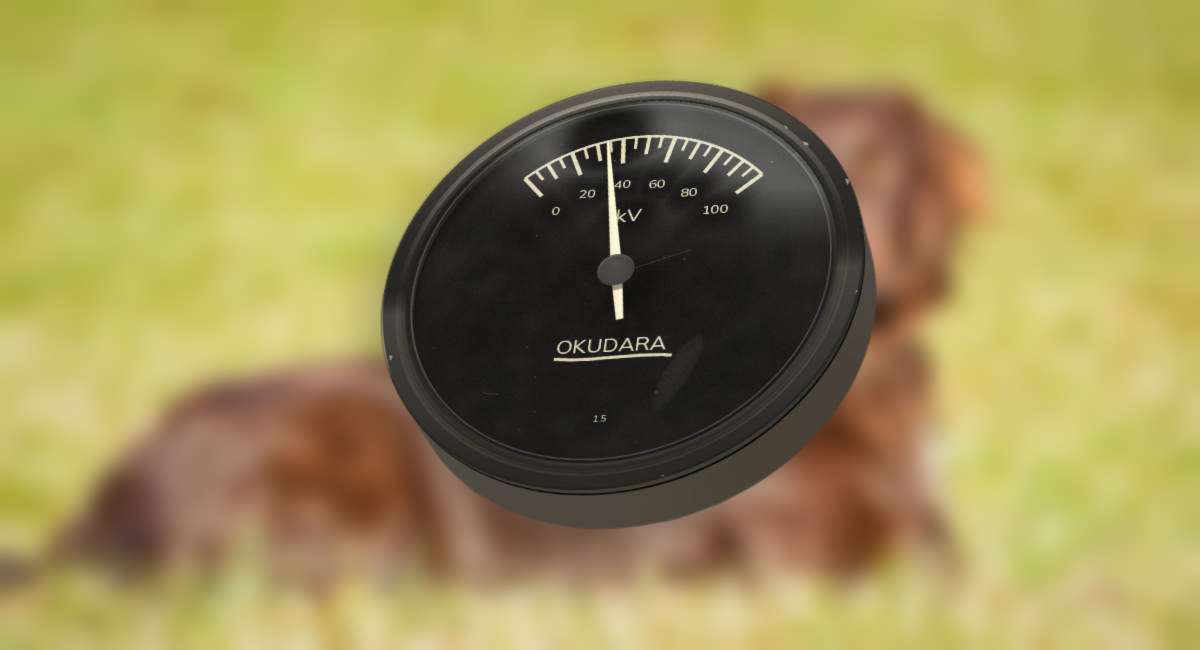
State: 35 kV
